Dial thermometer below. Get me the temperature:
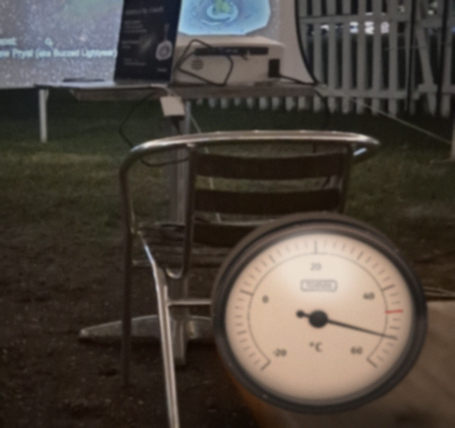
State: 52 °C
